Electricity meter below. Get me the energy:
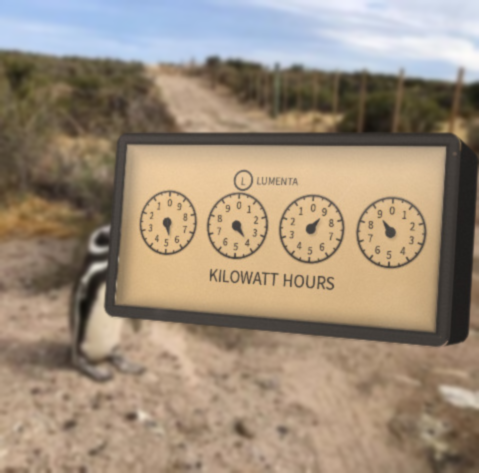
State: 5389 kWh
